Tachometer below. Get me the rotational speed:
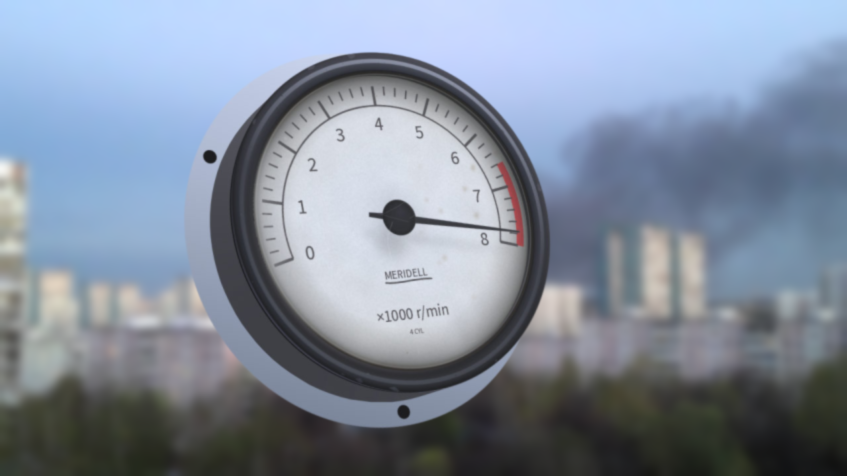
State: 7800 rpm
